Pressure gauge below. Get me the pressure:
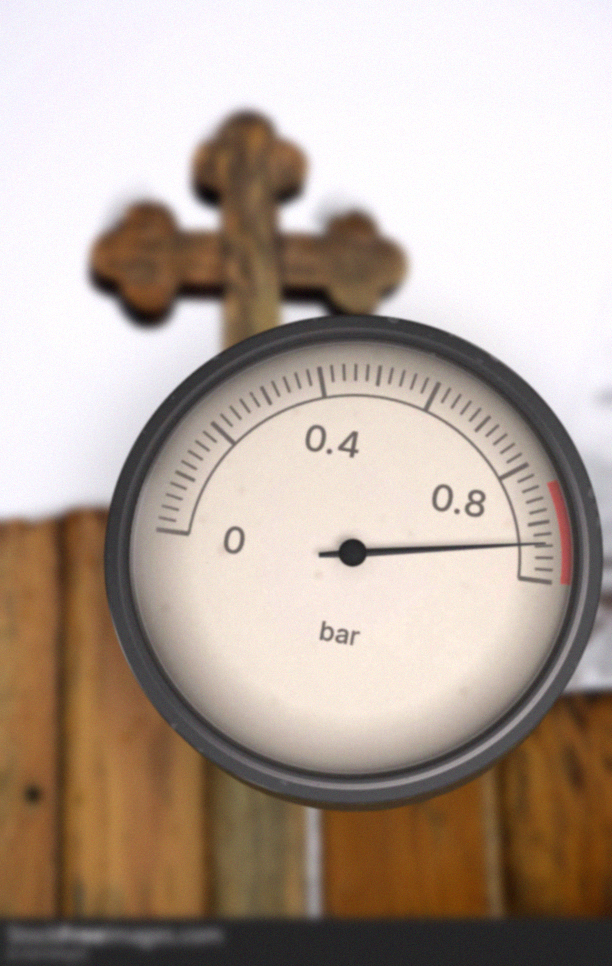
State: 0.94 bar
